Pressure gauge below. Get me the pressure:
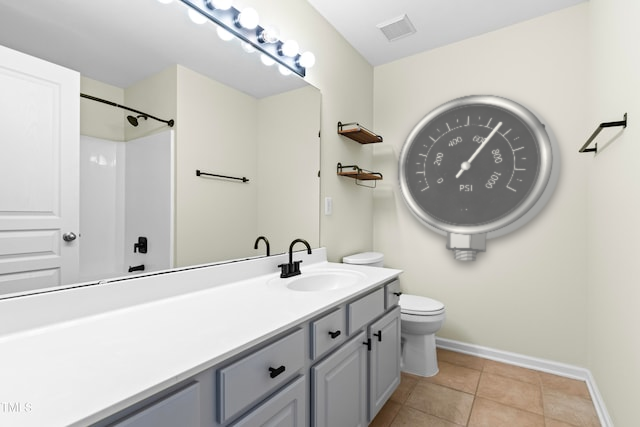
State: 650 psi
